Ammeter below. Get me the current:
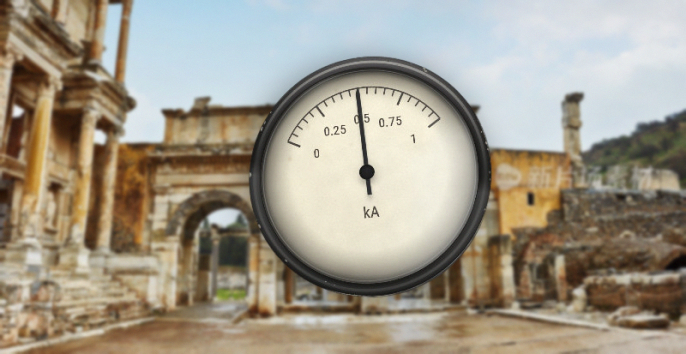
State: 0.5 kA
